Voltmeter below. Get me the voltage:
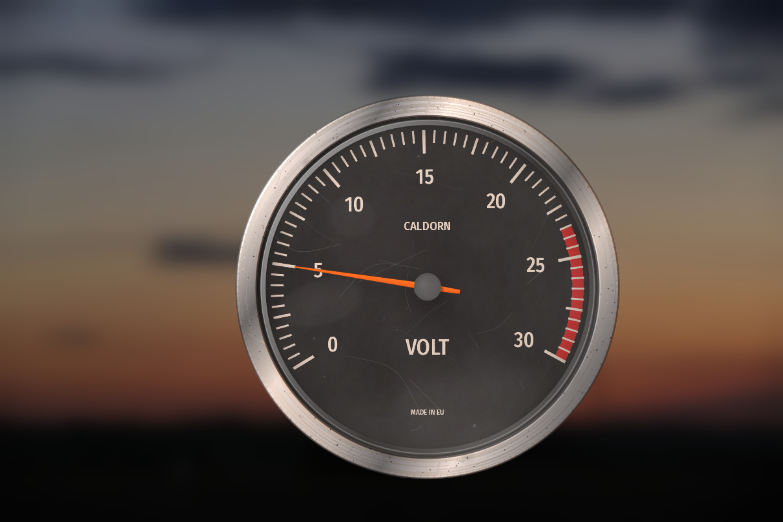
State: 5 V
